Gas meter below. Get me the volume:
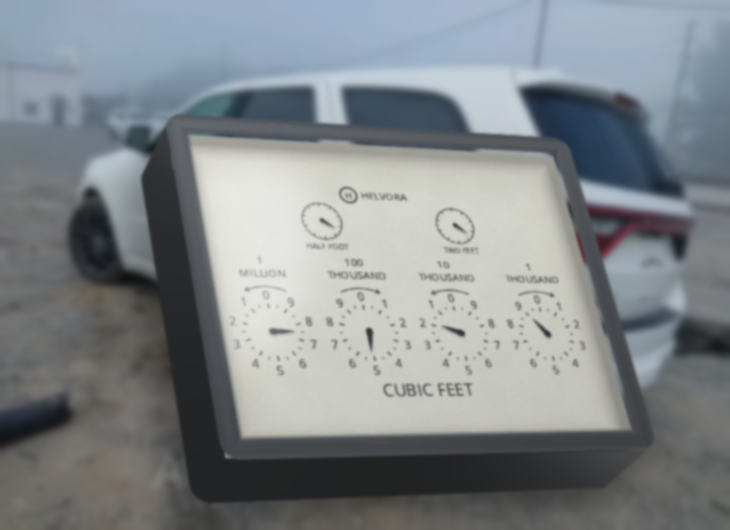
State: 751900 ft³
